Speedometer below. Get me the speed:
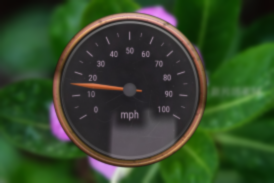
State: 15 mph
